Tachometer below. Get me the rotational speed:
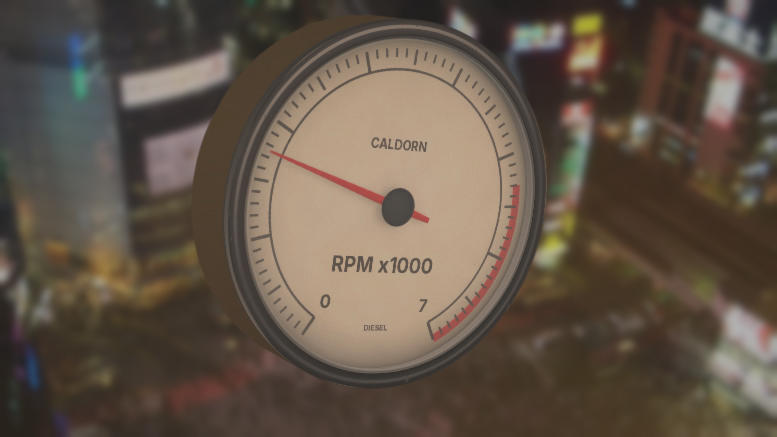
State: 1750 rpm
